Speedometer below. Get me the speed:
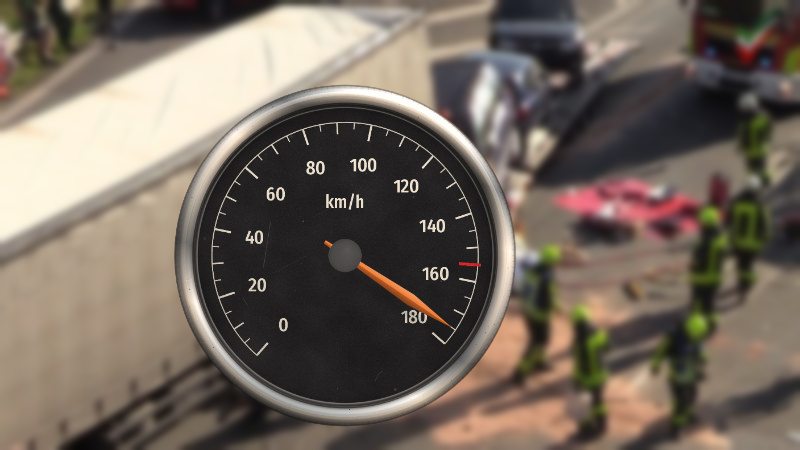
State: 175 km/h
